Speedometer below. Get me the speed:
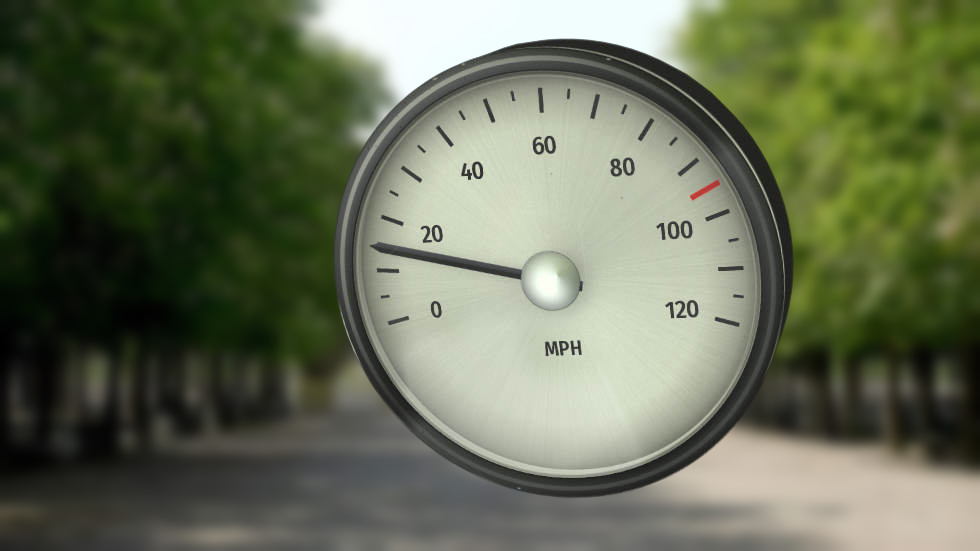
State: 15 mph
